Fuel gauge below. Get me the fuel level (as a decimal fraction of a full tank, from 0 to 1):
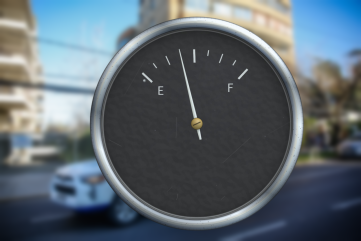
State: 0.375
